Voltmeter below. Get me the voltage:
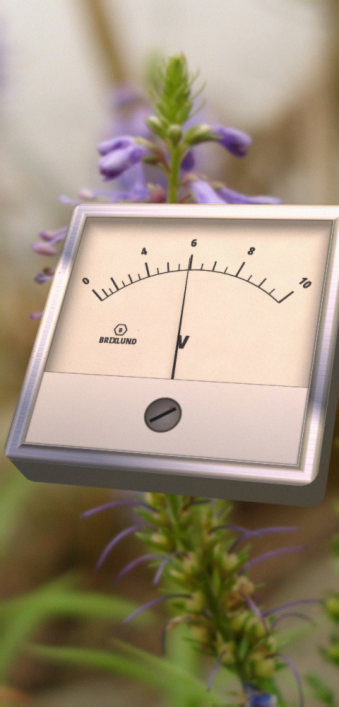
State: 6 V
